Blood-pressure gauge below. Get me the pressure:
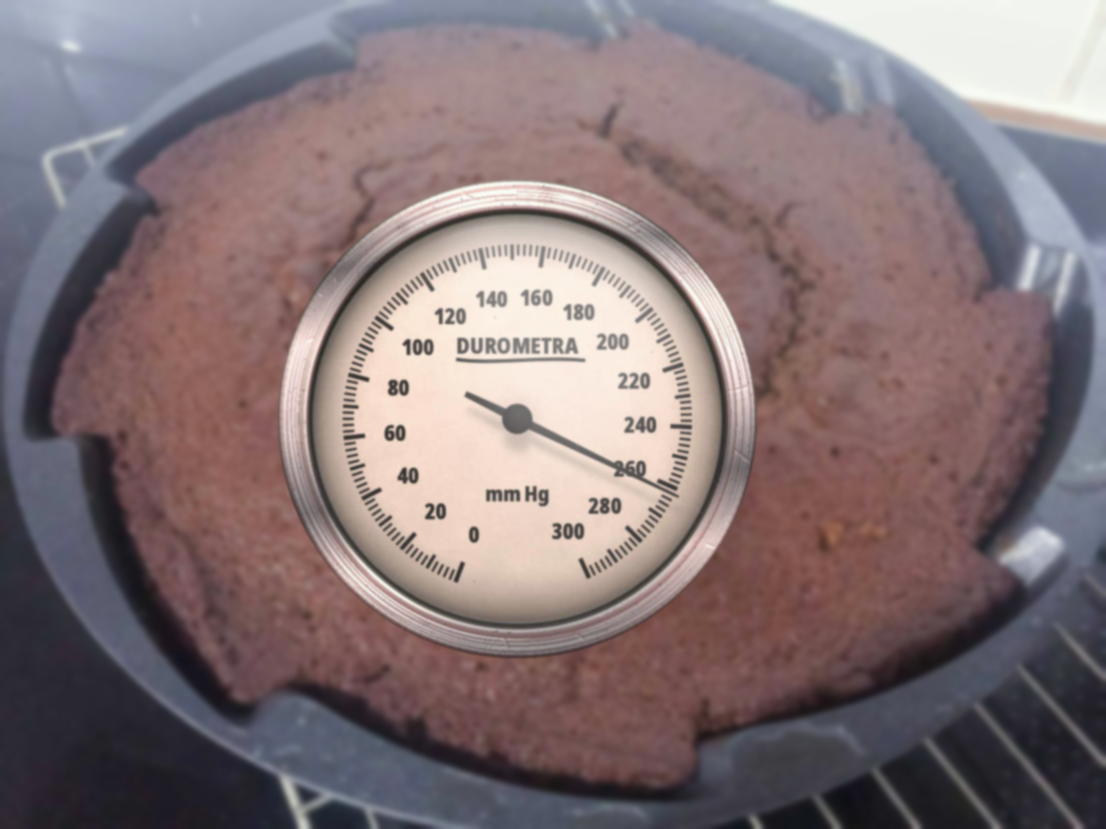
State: 262 mmHg
